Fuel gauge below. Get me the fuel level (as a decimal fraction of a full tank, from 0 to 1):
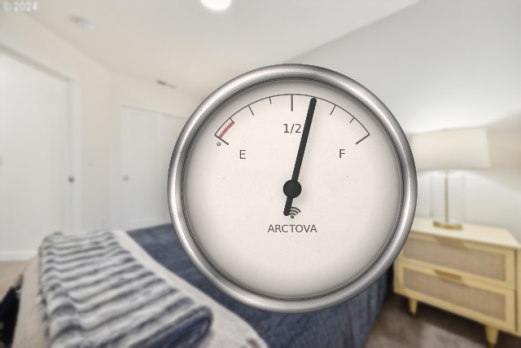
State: 0.625
